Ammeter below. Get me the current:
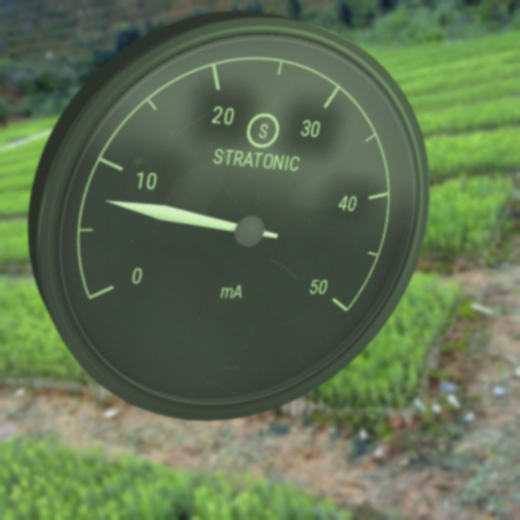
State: 7.5 mA
